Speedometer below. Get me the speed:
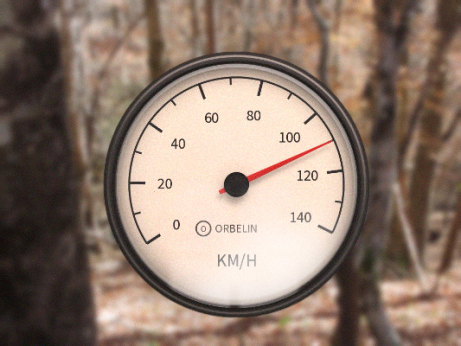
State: 110 km/h
